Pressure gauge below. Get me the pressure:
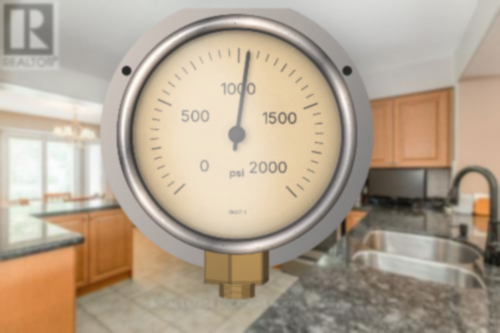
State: 1050 psi
